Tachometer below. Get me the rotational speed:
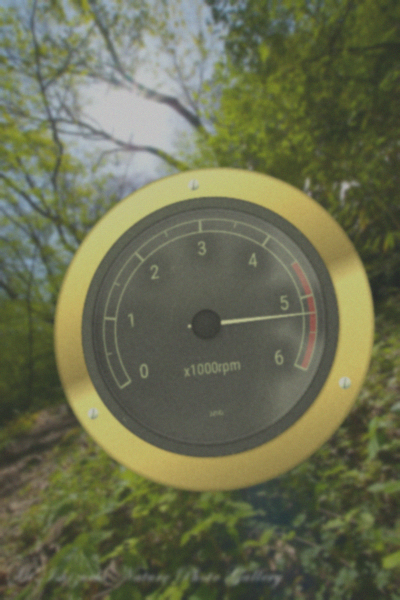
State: 5250 rpm
